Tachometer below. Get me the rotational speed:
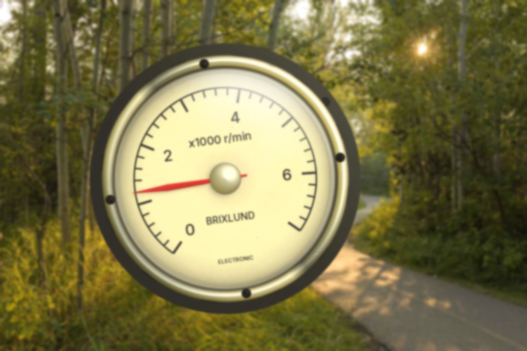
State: 1200 rpm
